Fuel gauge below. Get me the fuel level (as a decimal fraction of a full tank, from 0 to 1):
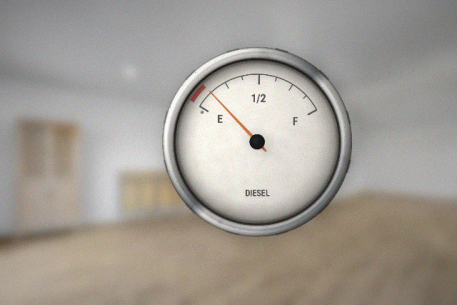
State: 0.125
